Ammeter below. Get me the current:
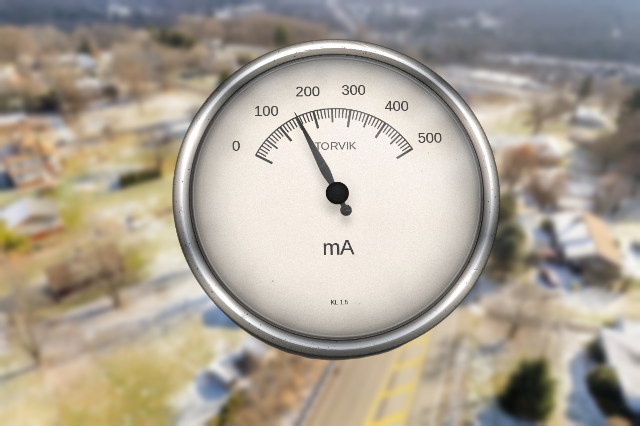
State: 150 mA
